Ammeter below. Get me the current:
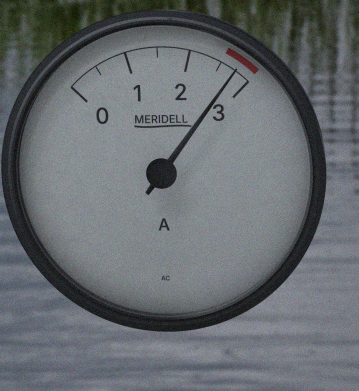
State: 2.75 A
